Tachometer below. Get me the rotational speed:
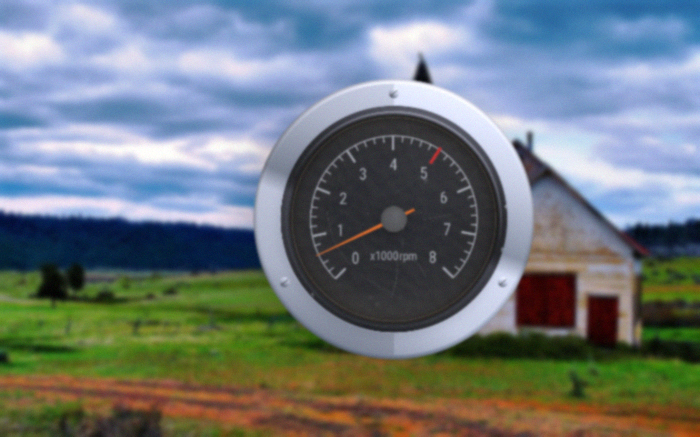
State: 600 rpm
